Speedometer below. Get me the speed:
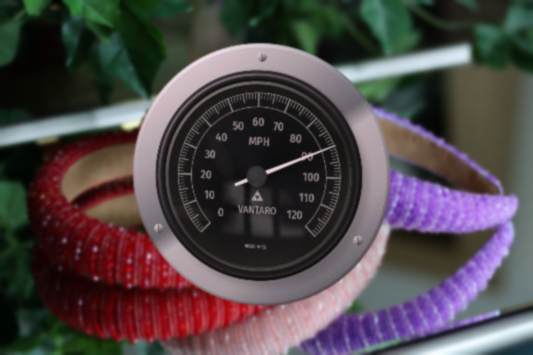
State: 90 mph
